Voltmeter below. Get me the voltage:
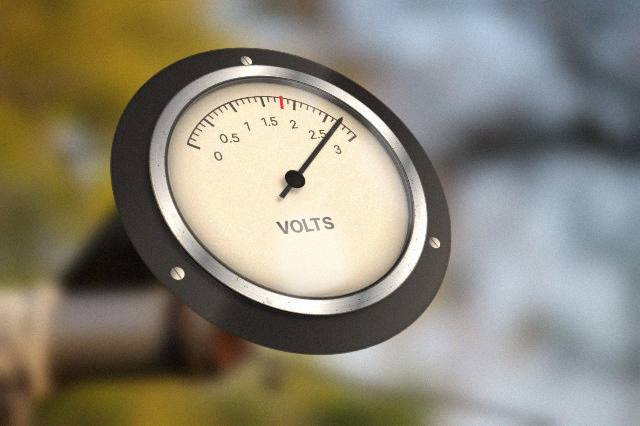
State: 2.7 V
